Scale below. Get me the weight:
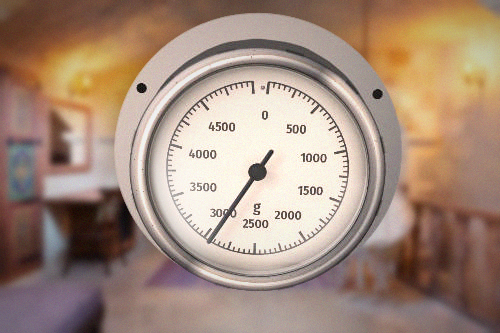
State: 2950 g
